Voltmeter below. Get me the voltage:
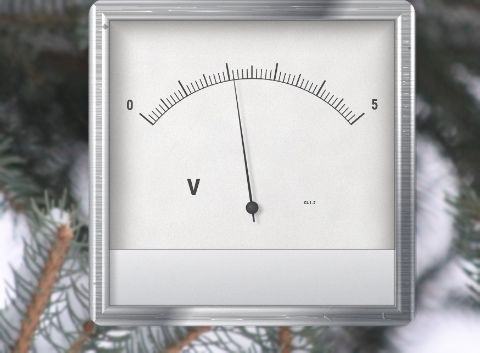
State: 2.1 V
